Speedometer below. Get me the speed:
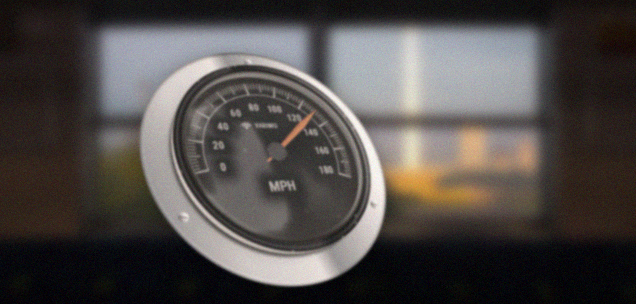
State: 130 mph
